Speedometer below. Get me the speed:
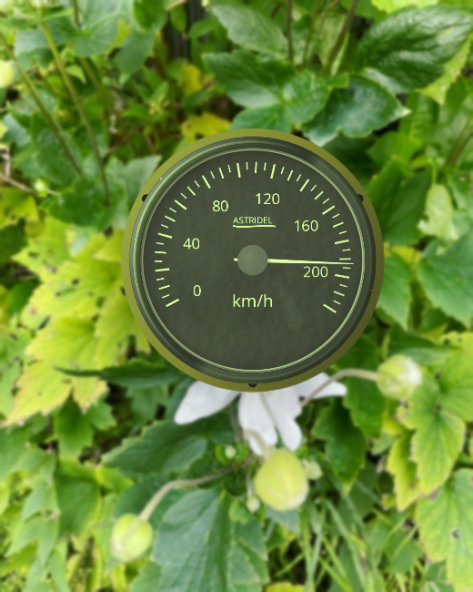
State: 192.5 km/h
